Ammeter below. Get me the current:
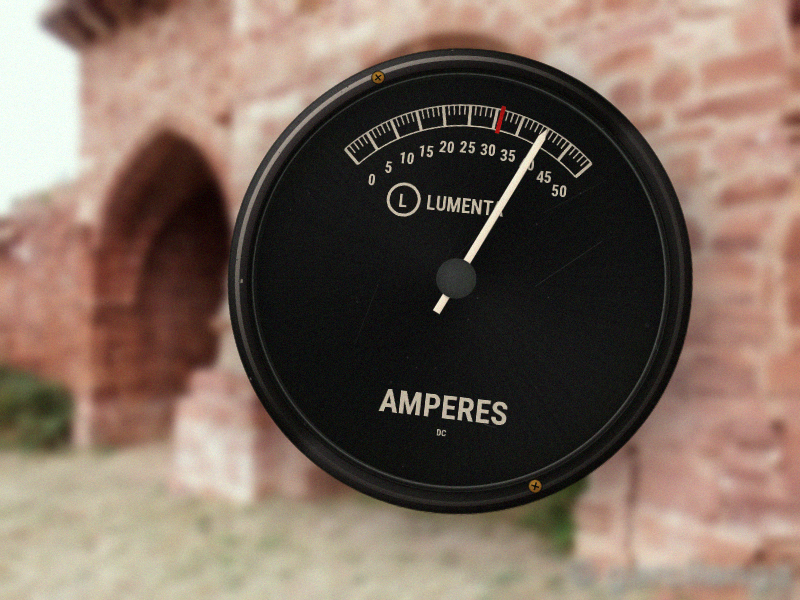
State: 40 A
